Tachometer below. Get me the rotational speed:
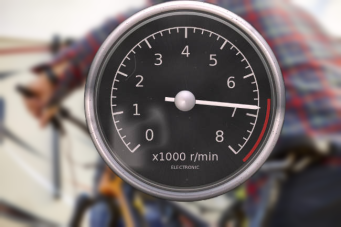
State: 6800 rpm
